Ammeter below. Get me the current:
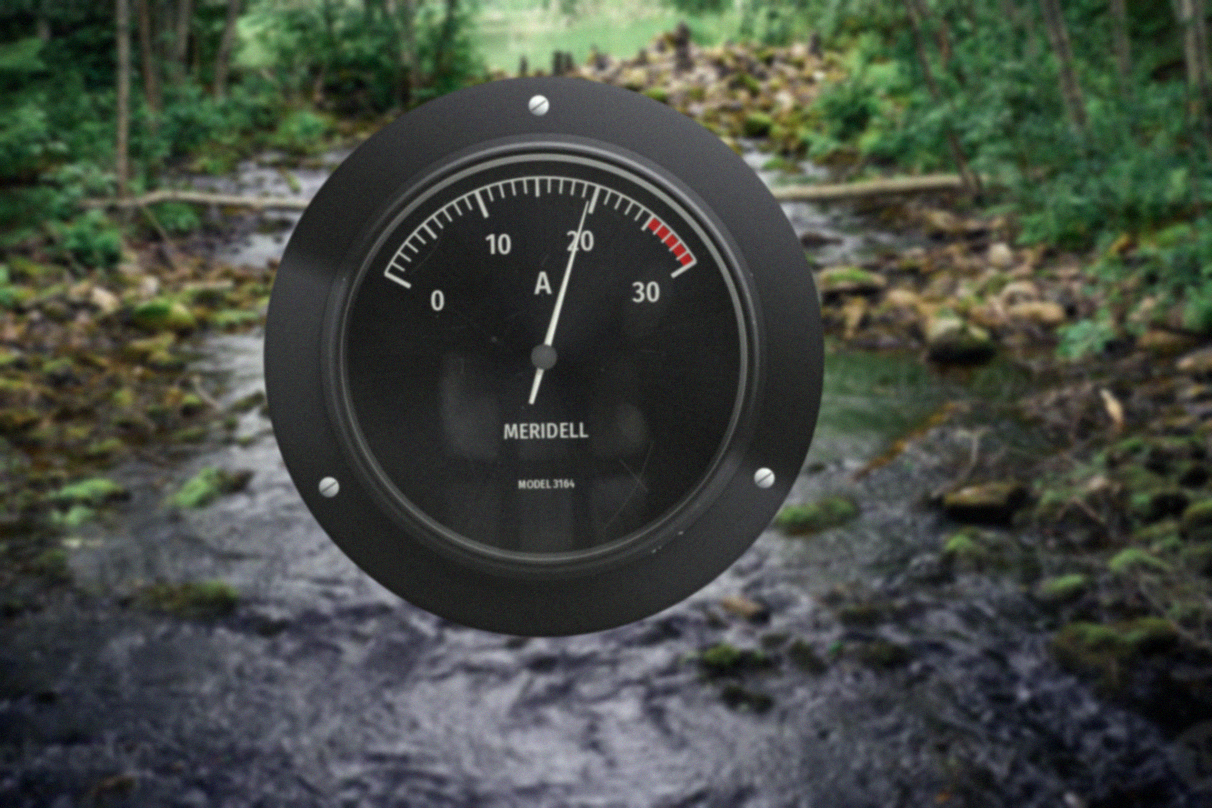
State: 19.5 A
